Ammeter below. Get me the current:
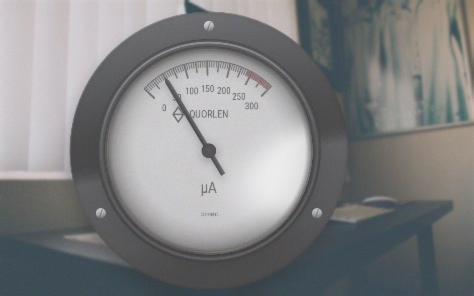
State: 50 µA
